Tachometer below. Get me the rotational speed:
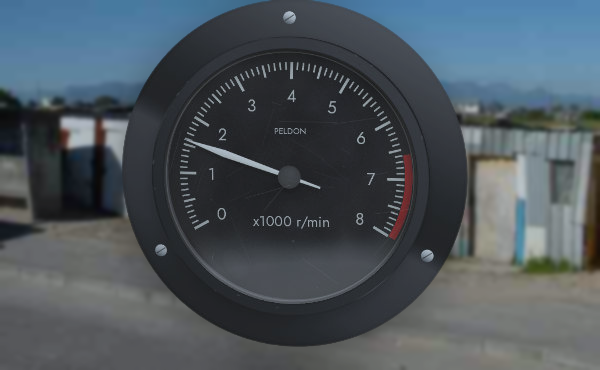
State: 1600 rpm
